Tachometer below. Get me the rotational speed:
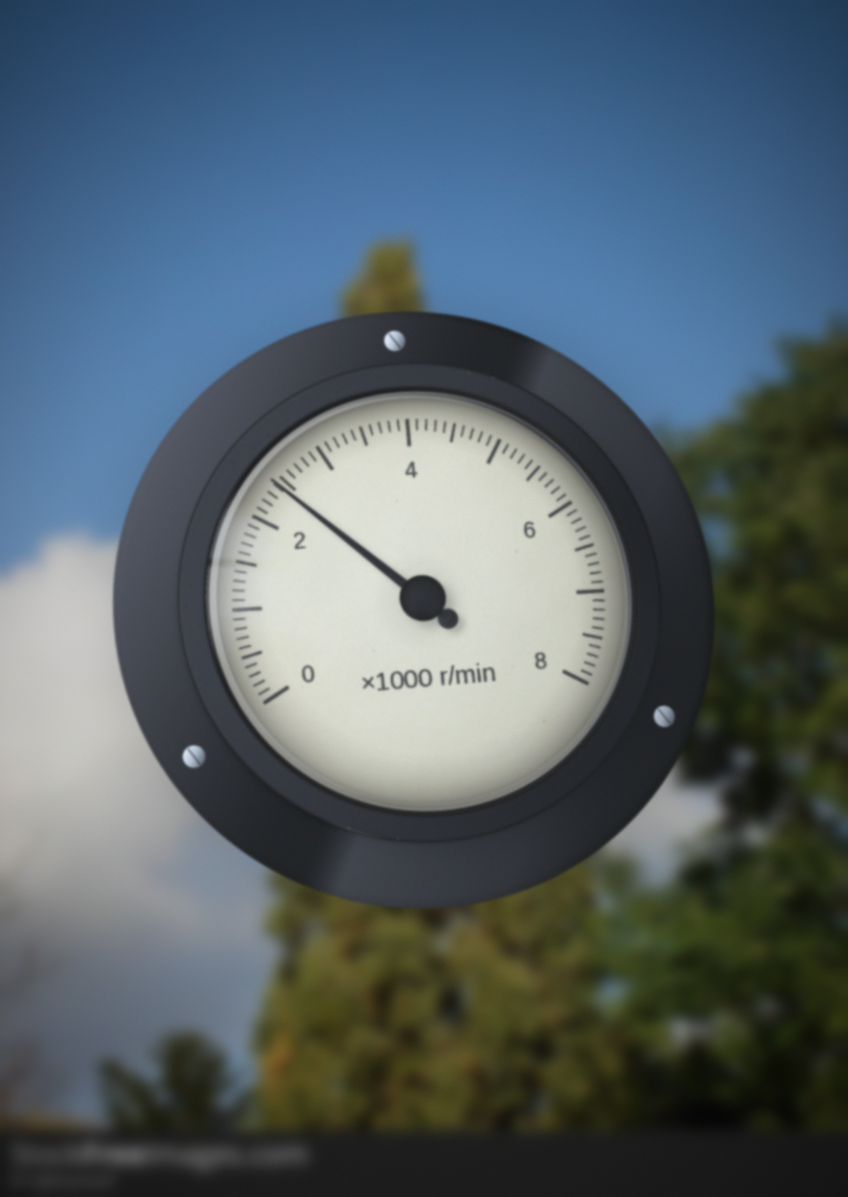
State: 2400 rpm
